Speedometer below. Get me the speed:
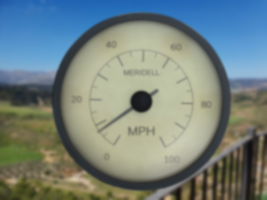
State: 7.5 mph
